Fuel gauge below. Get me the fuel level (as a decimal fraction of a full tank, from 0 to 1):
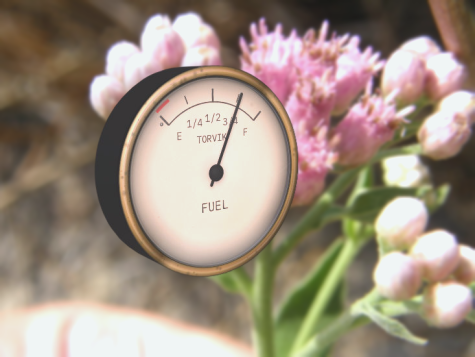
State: 0.75
